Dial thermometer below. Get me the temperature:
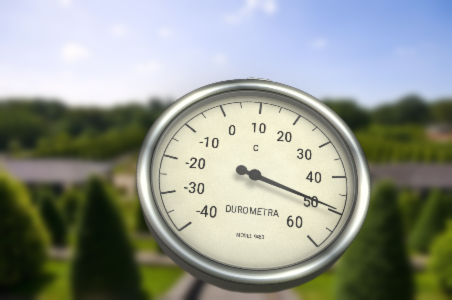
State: 50 °C
